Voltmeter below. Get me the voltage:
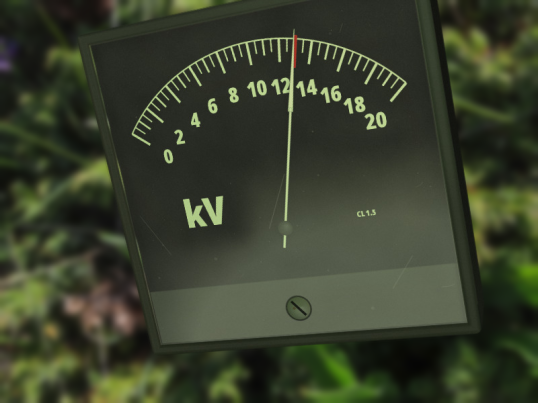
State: 13 kV
